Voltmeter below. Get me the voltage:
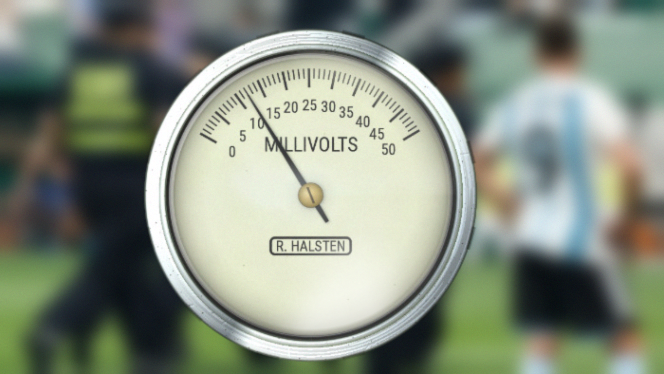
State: 12 mV
